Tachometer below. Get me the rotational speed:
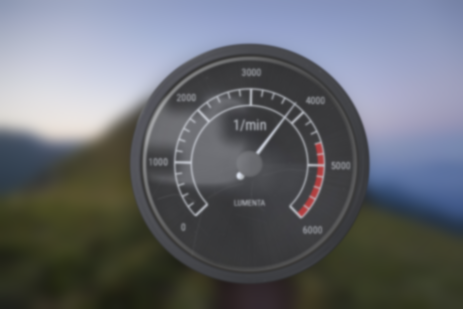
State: 3800 rpm
